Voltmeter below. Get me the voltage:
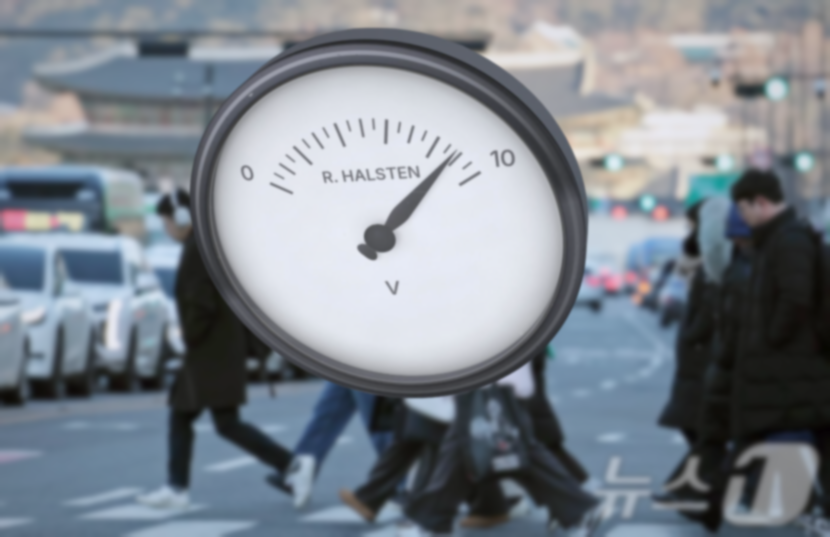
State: 8.75 V
